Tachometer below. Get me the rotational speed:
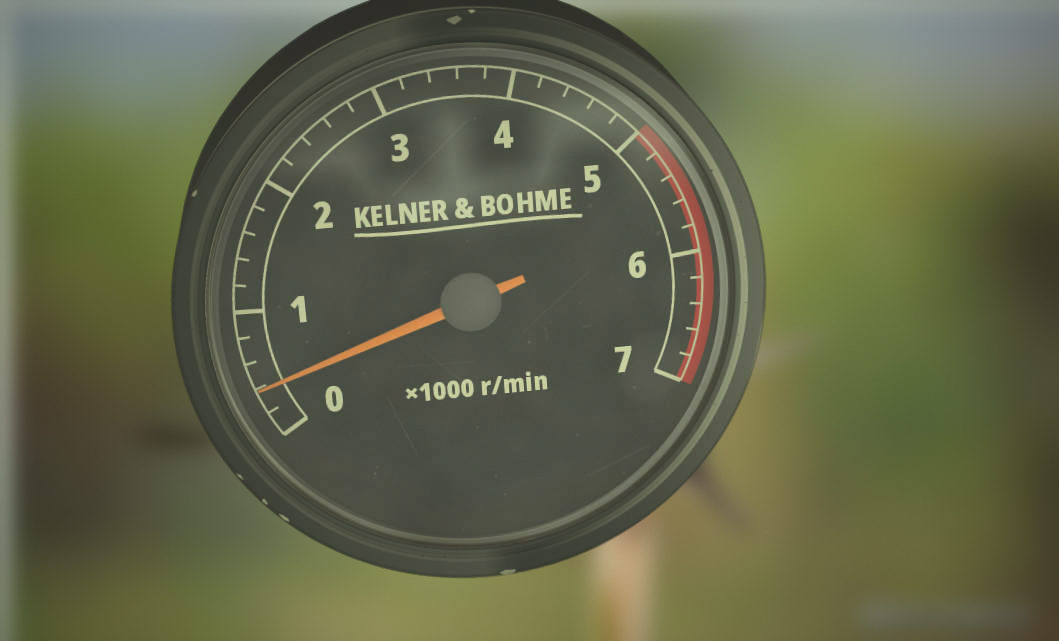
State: 400 rpm
